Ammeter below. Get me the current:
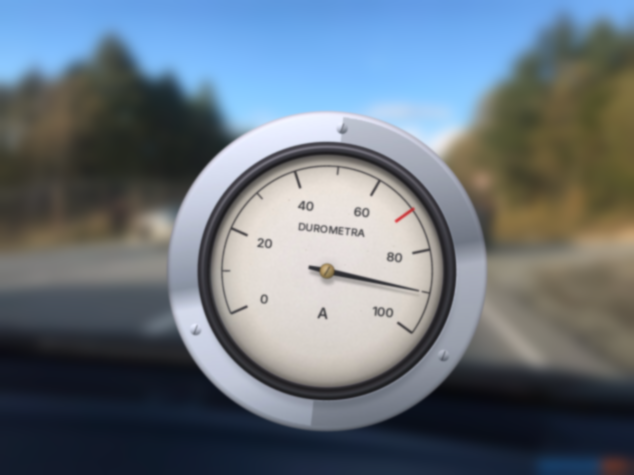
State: 90 A
